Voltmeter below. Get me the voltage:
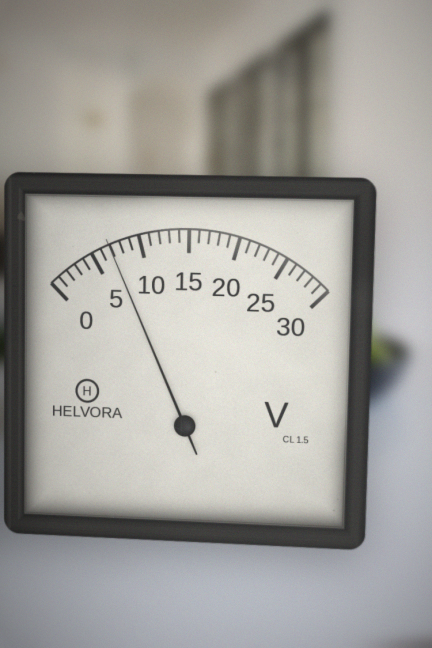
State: 7 V
